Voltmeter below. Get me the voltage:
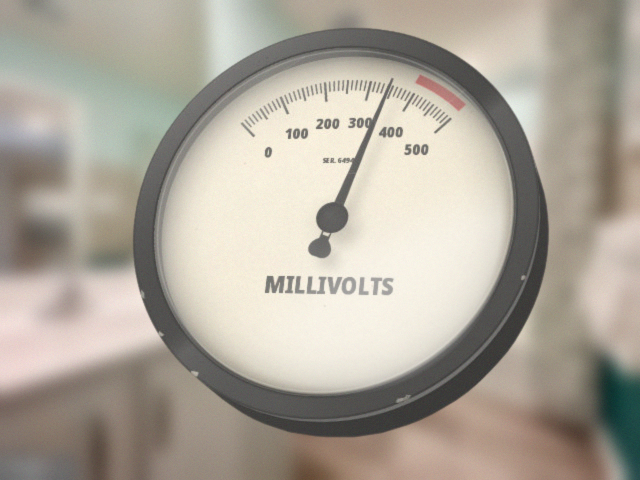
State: 350 mV
